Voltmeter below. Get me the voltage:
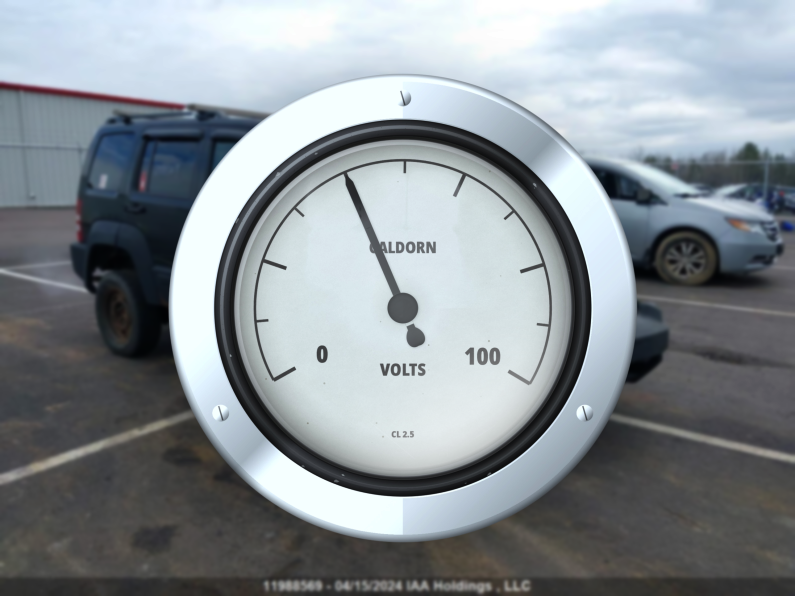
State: 40 V
